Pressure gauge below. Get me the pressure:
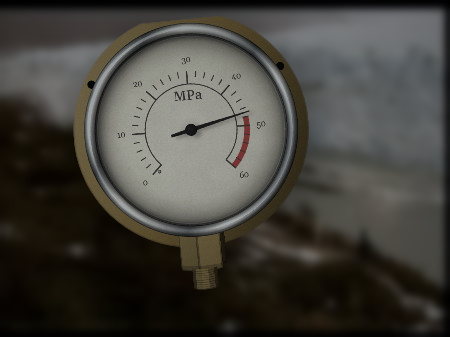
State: 47 MPa
